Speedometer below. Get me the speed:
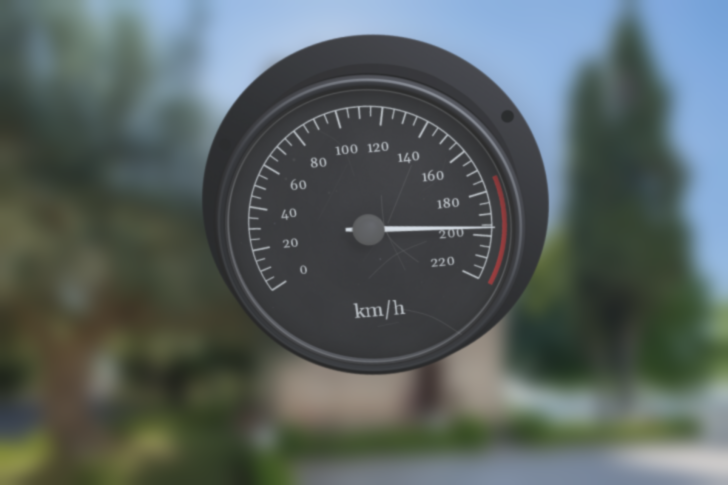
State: 195 km/h
